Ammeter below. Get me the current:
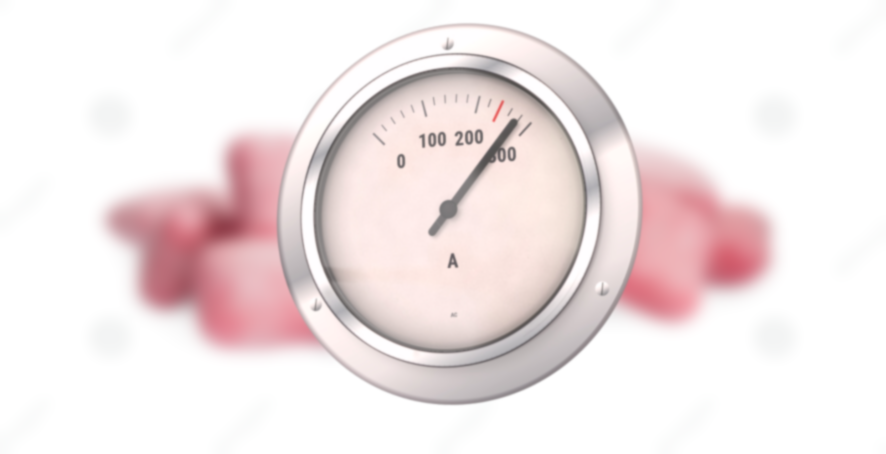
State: 280 A
